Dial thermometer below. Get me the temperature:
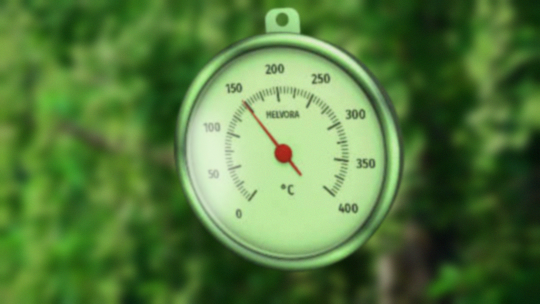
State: 150 °C
